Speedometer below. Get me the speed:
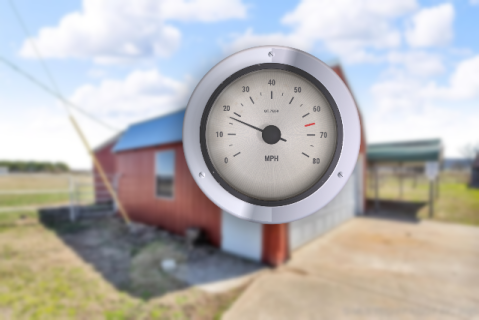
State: 17.5 mph
